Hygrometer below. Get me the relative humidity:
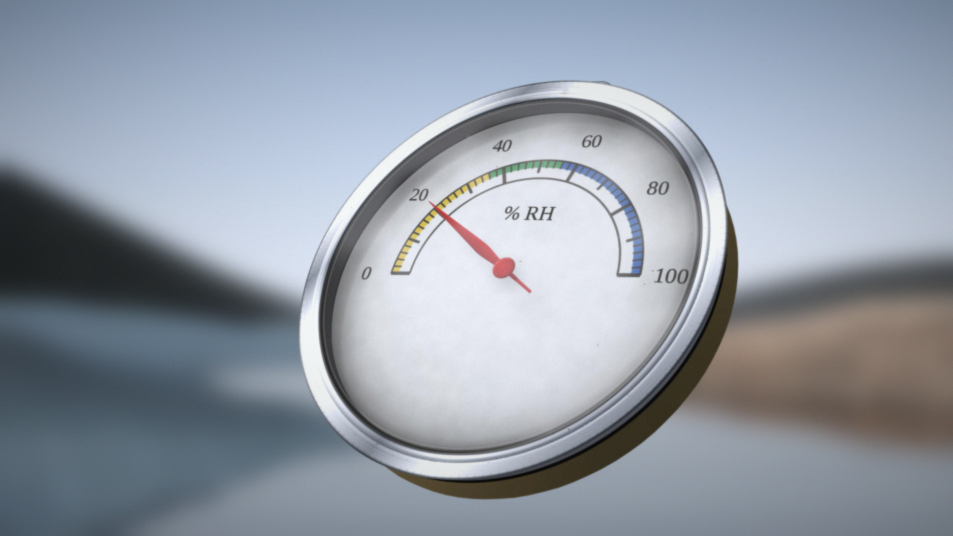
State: 20 %
